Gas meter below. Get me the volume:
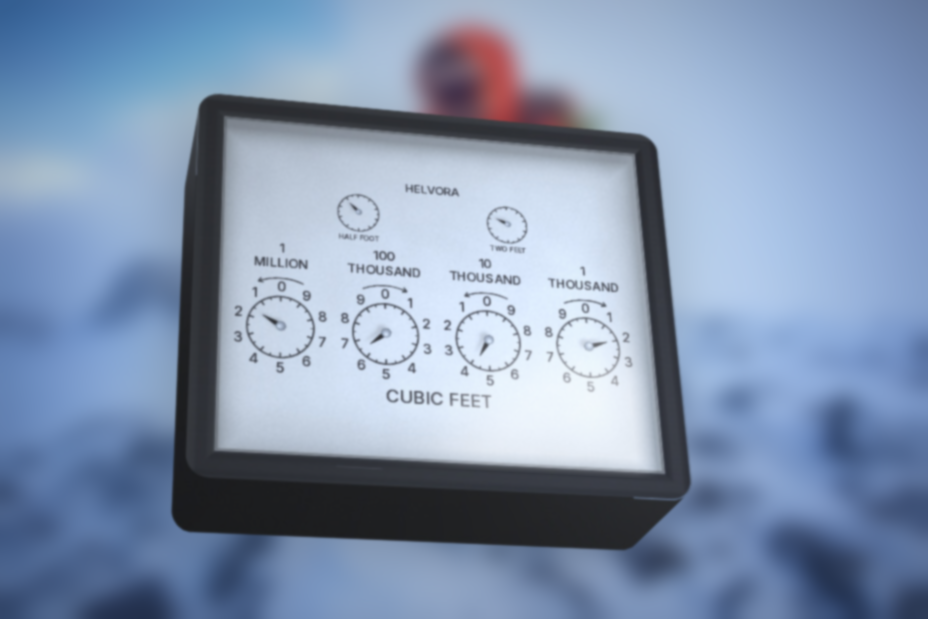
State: 164200 ft³
